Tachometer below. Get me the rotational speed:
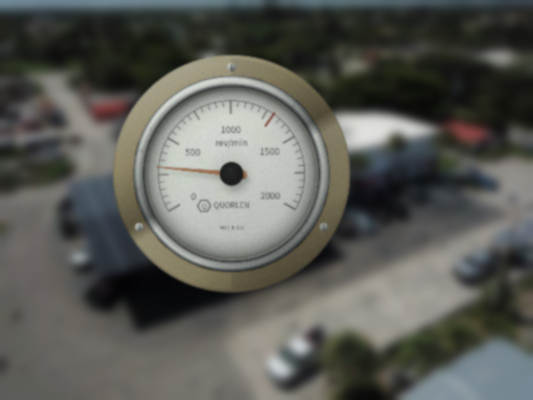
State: 300 rpm
